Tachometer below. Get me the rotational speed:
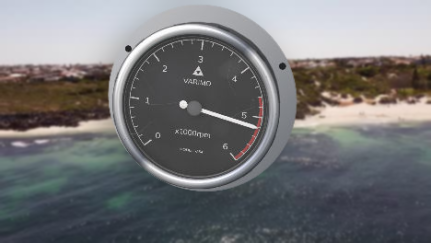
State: 5200 rpm
